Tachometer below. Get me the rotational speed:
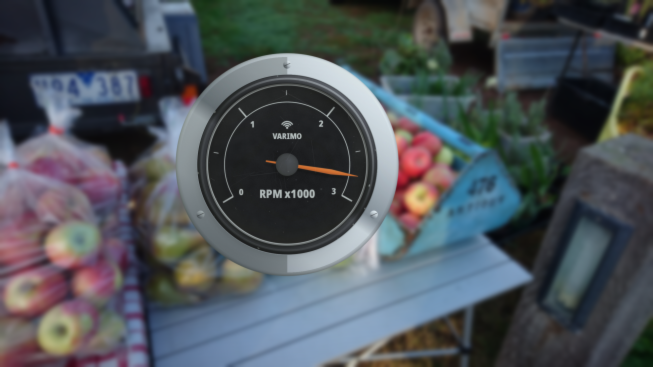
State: 2750 rpm
